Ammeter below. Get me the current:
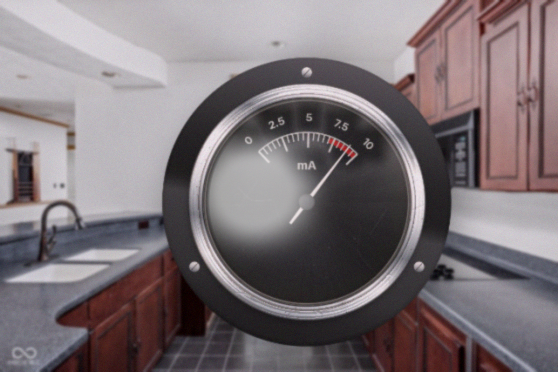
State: 9 mA
